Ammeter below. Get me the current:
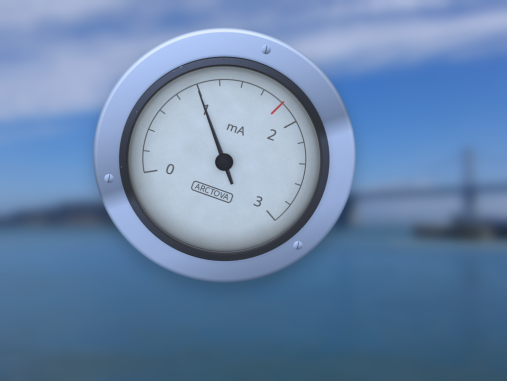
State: 1 mA
